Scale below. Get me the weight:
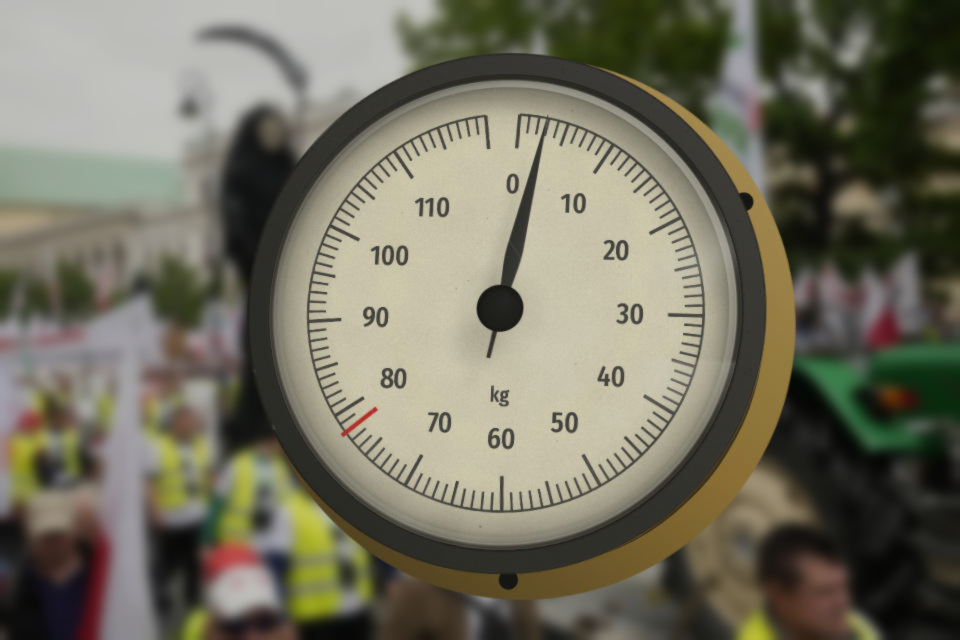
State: 3 kg
